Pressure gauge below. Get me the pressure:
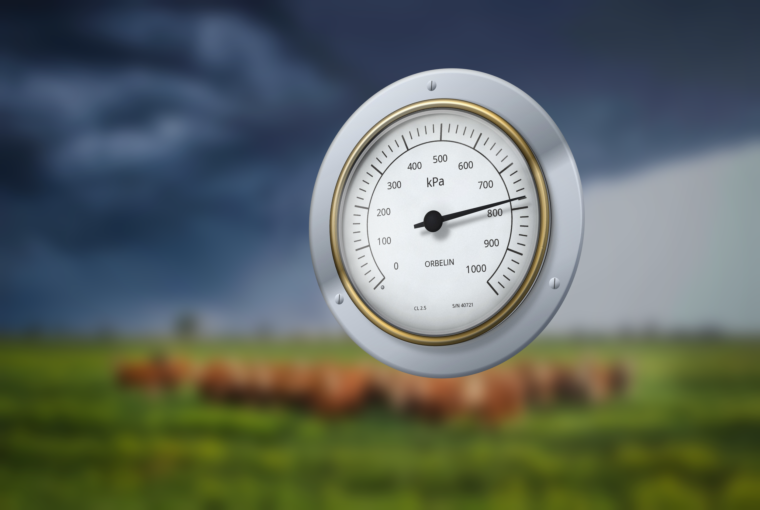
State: 780 kPa
